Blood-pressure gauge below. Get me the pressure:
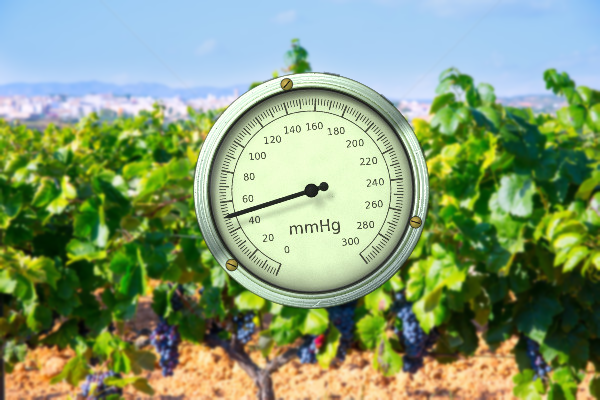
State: 50 mmHg
